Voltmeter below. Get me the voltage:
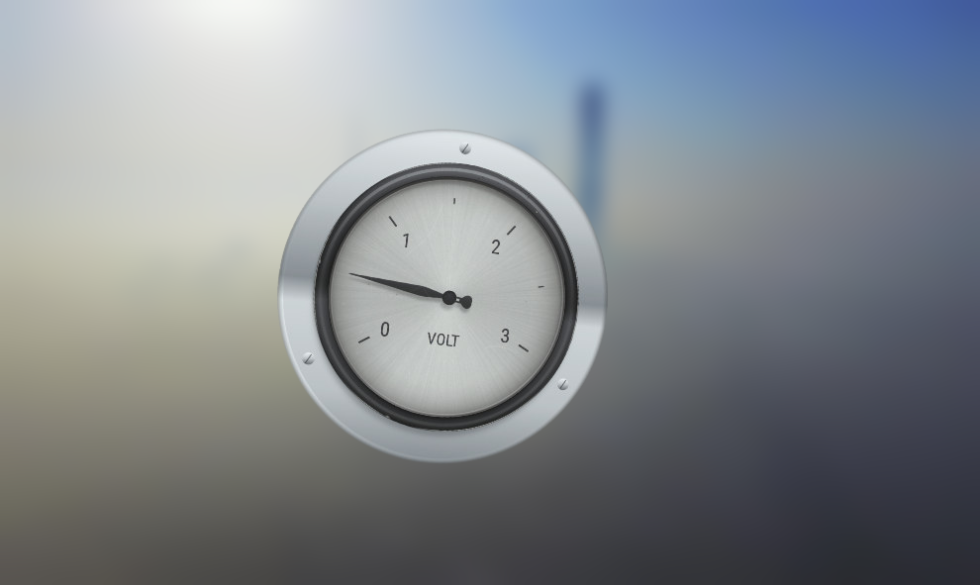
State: 0.5 V
